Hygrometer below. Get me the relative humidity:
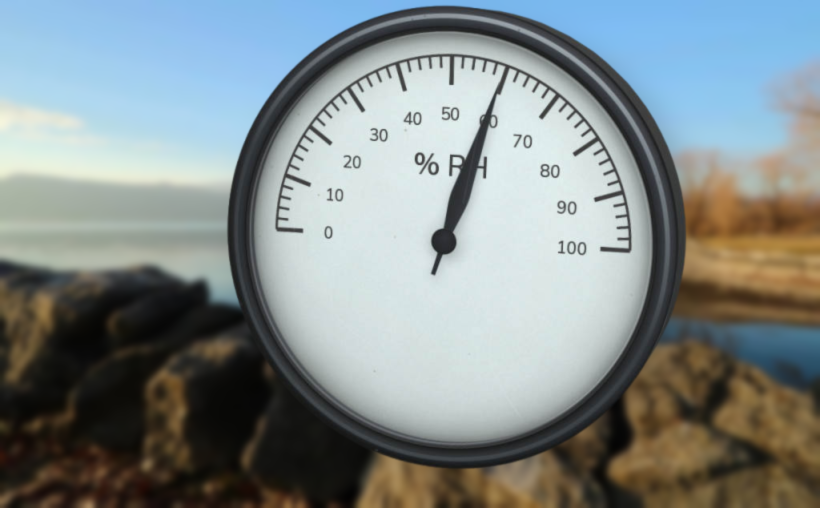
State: 60 %
